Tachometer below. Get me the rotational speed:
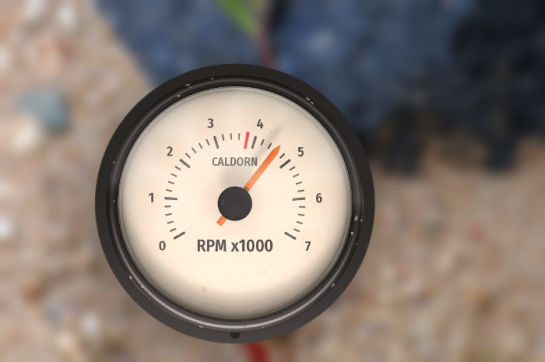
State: 4600 rpm
